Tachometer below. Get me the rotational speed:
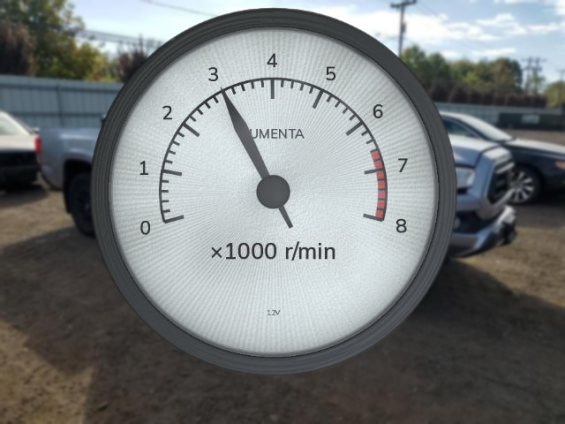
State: 3000 rpm
